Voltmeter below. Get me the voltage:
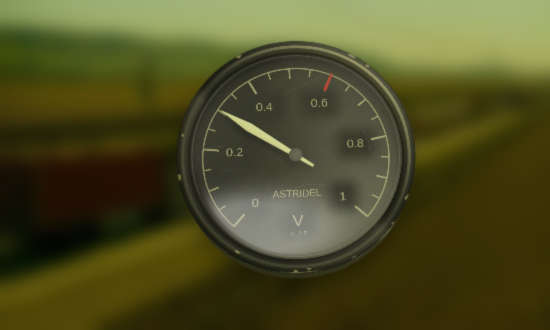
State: 0.3 V
